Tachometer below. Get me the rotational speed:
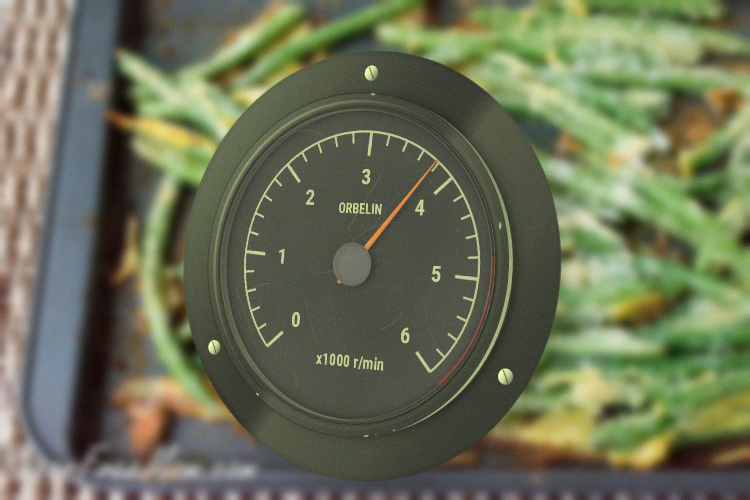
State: 3800 rpm
